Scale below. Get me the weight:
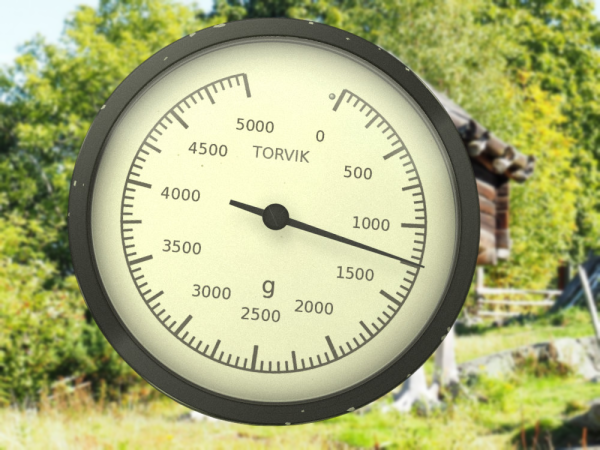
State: 1250 g
